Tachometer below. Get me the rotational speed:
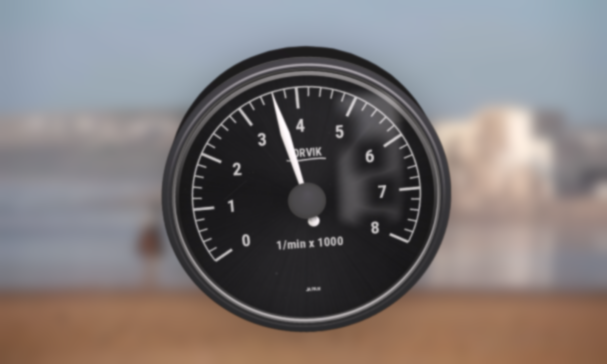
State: 3600 rpm
